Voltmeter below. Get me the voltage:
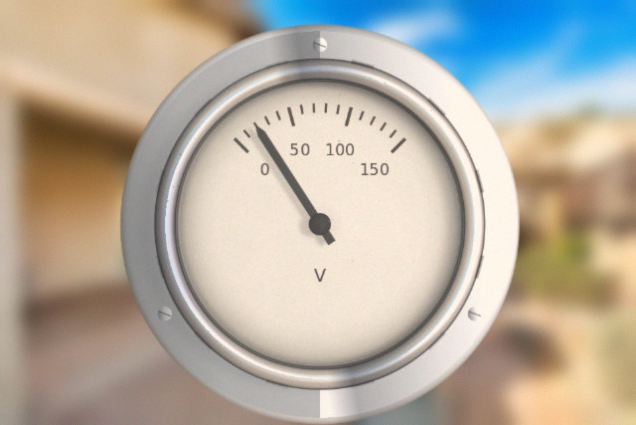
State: 20 V
